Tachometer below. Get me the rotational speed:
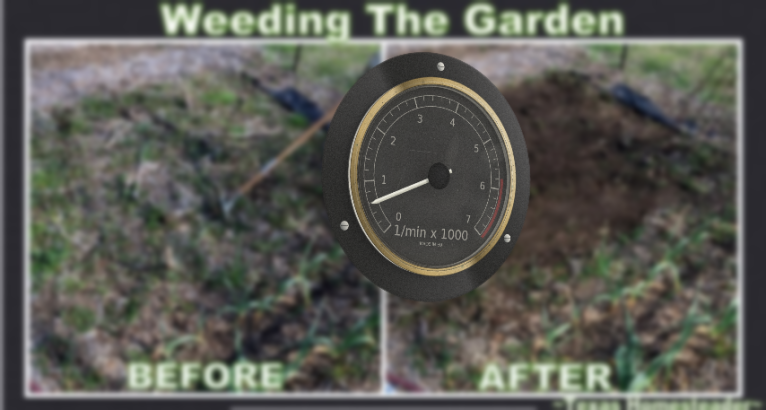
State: 600 rpm
